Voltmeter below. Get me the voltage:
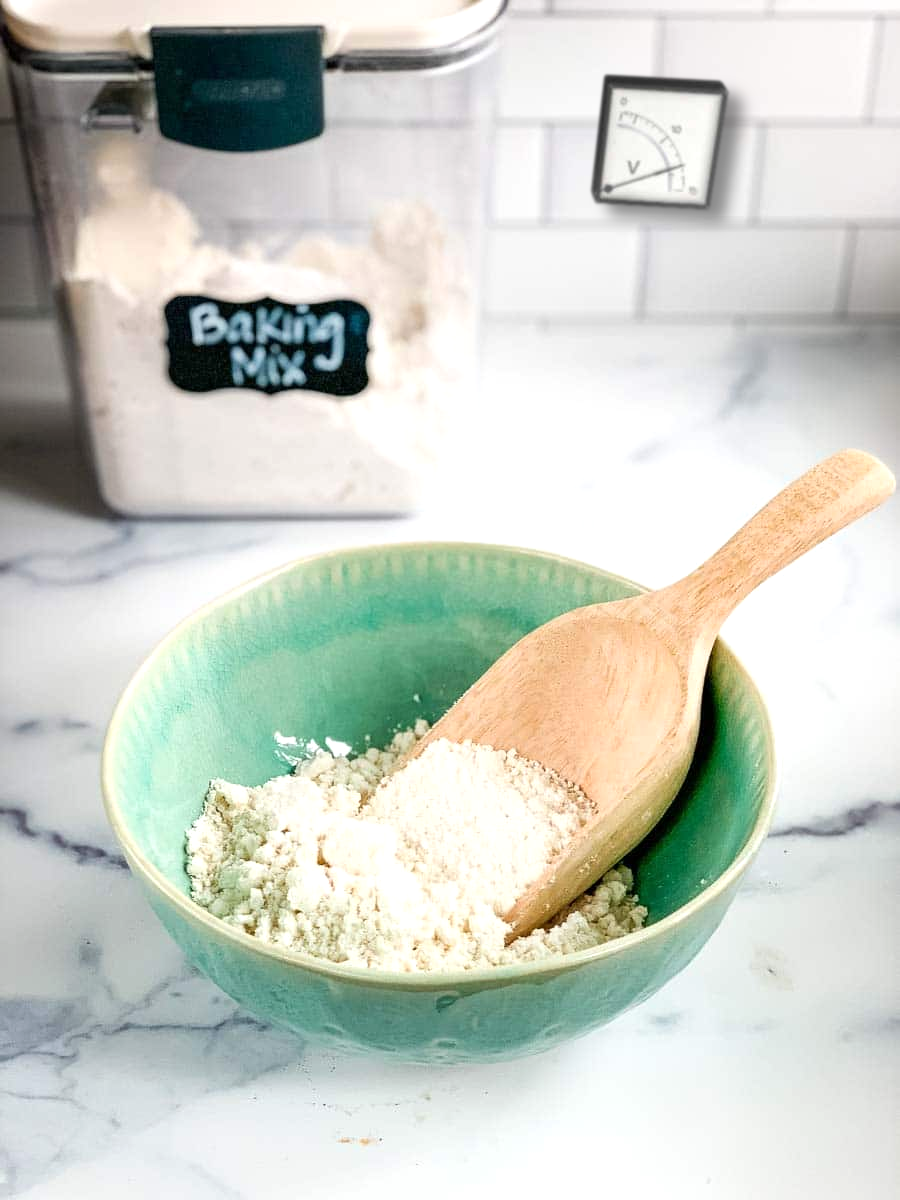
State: 13 V
